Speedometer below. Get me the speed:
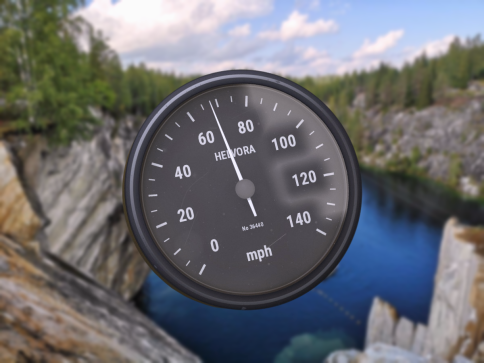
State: 67.5 mph
